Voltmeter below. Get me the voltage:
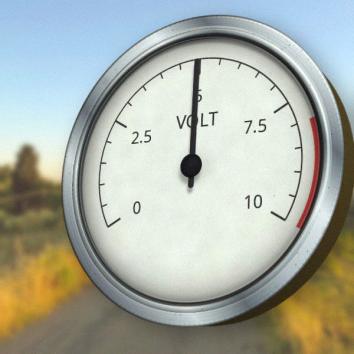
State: 5 V
